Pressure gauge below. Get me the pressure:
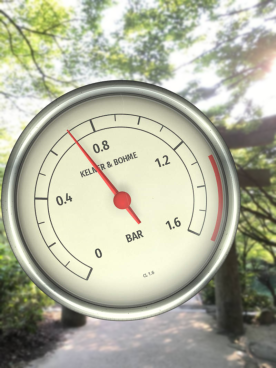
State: 0.7 bar
